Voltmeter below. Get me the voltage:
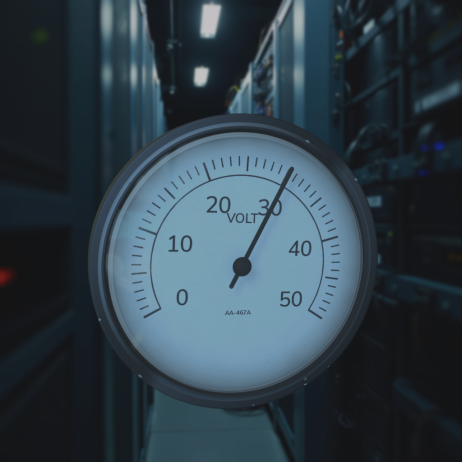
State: 30 V
